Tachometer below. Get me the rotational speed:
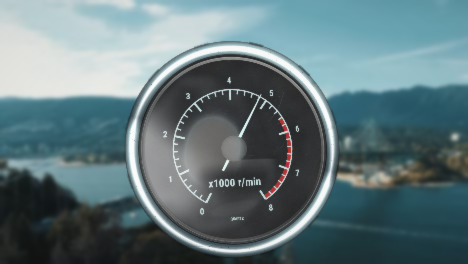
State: 4800 rpm
